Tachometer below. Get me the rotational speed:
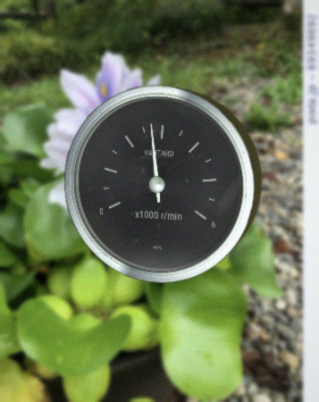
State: 2750 rpm
